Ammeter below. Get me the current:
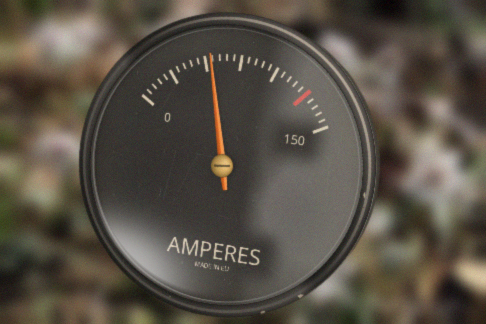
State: 55 A
